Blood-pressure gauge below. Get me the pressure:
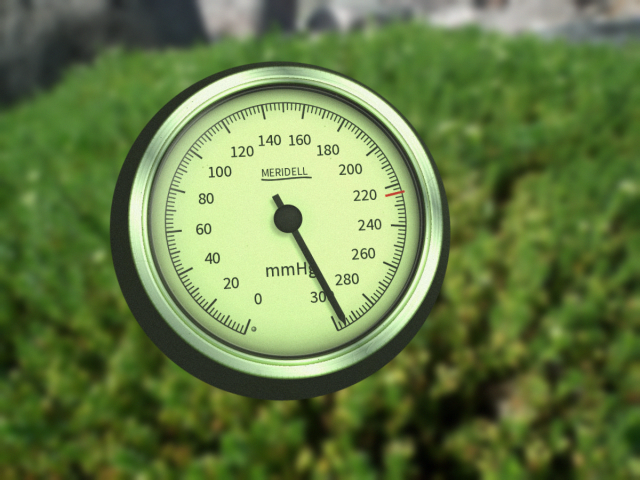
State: 296 mmHg
